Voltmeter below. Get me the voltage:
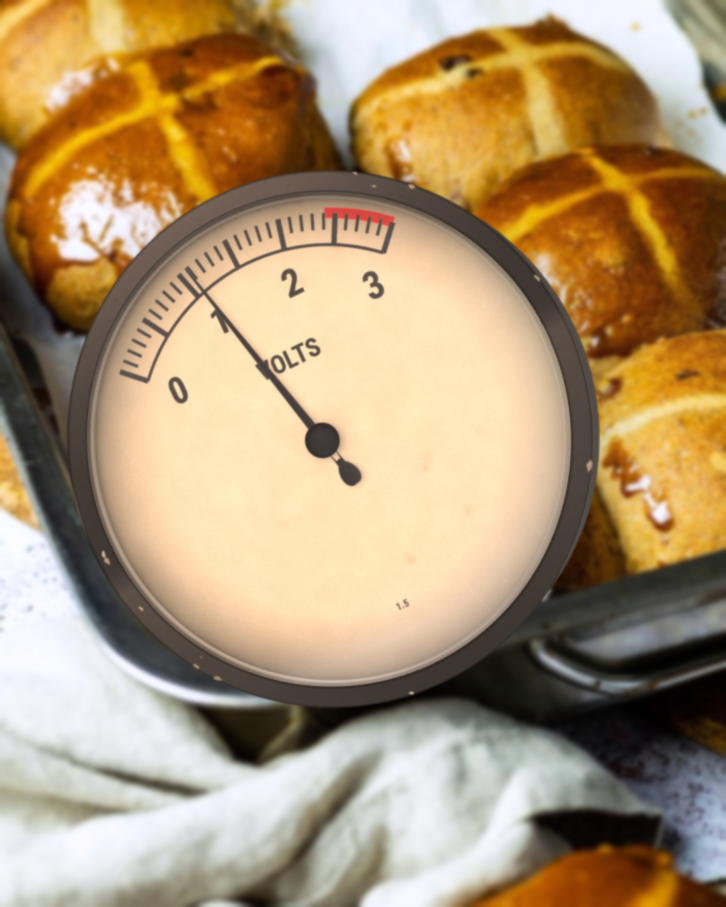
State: 1.1 V
